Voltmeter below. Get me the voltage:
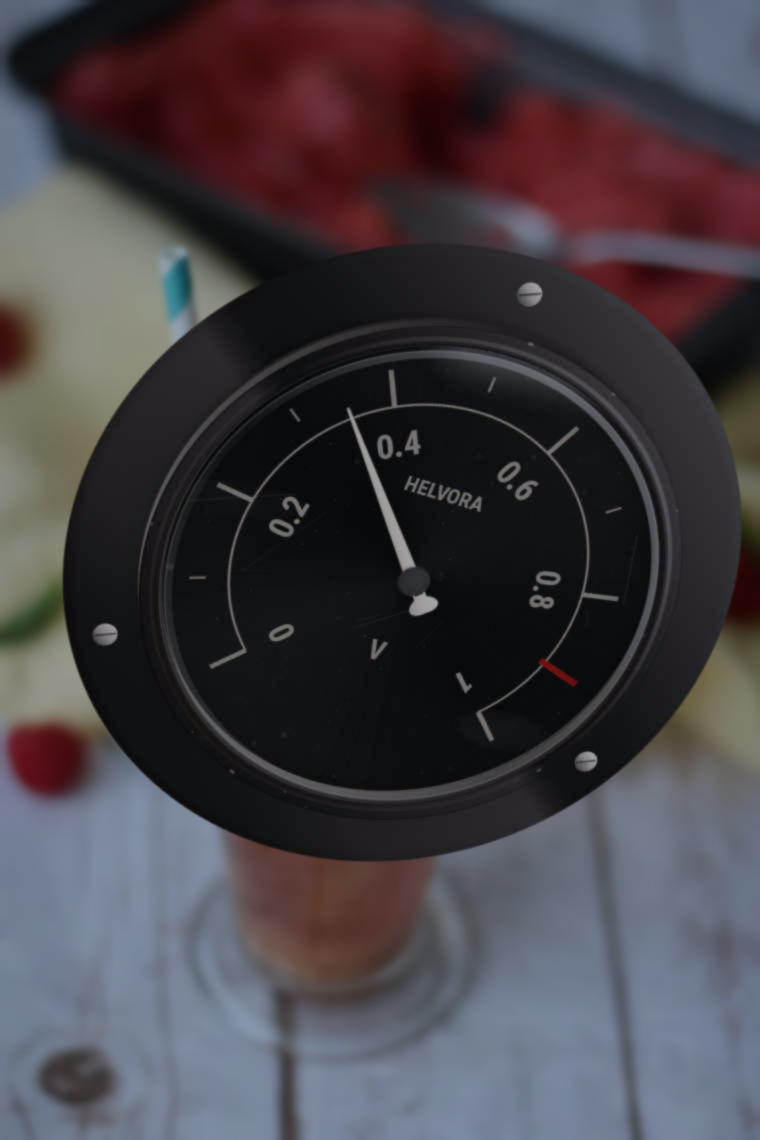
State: 0.35 V
